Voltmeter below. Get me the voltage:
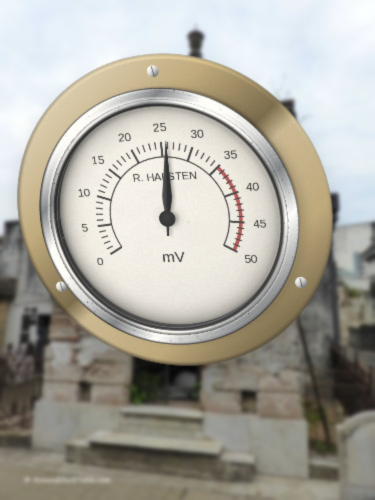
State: 26 mV
